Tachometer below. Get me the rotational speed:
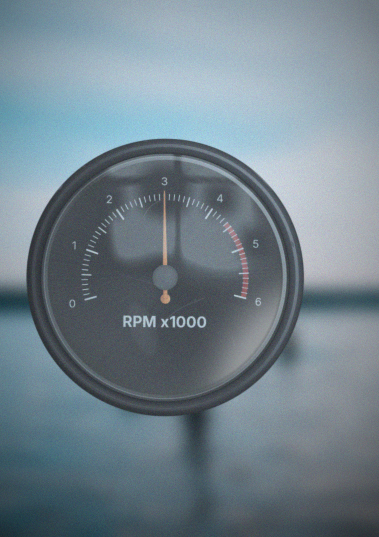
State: 3000 rpm
